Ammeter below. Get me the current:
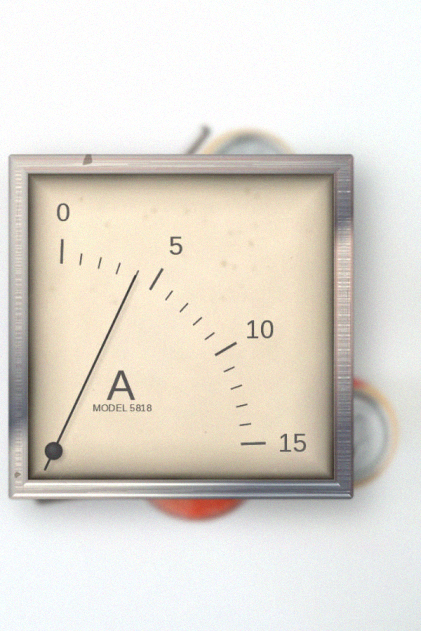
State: 4 A
